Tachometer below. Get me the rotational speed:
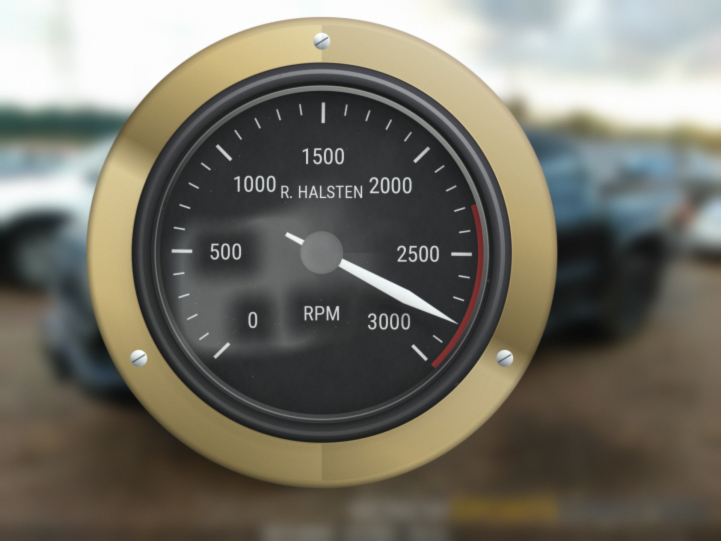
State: 2800 rpm
